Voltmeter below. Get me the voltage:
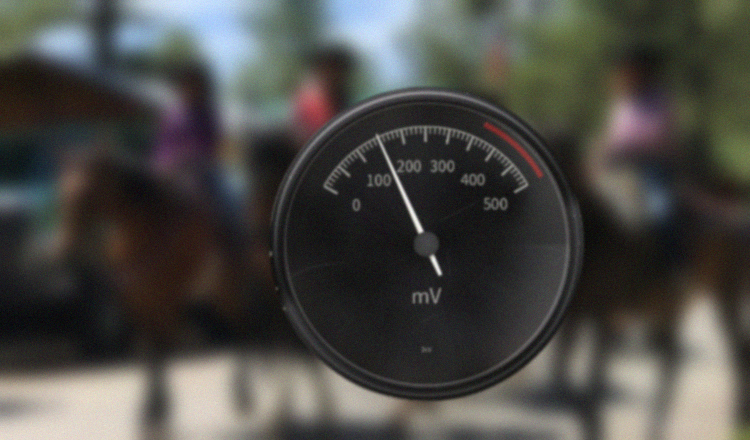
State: 150 mV
